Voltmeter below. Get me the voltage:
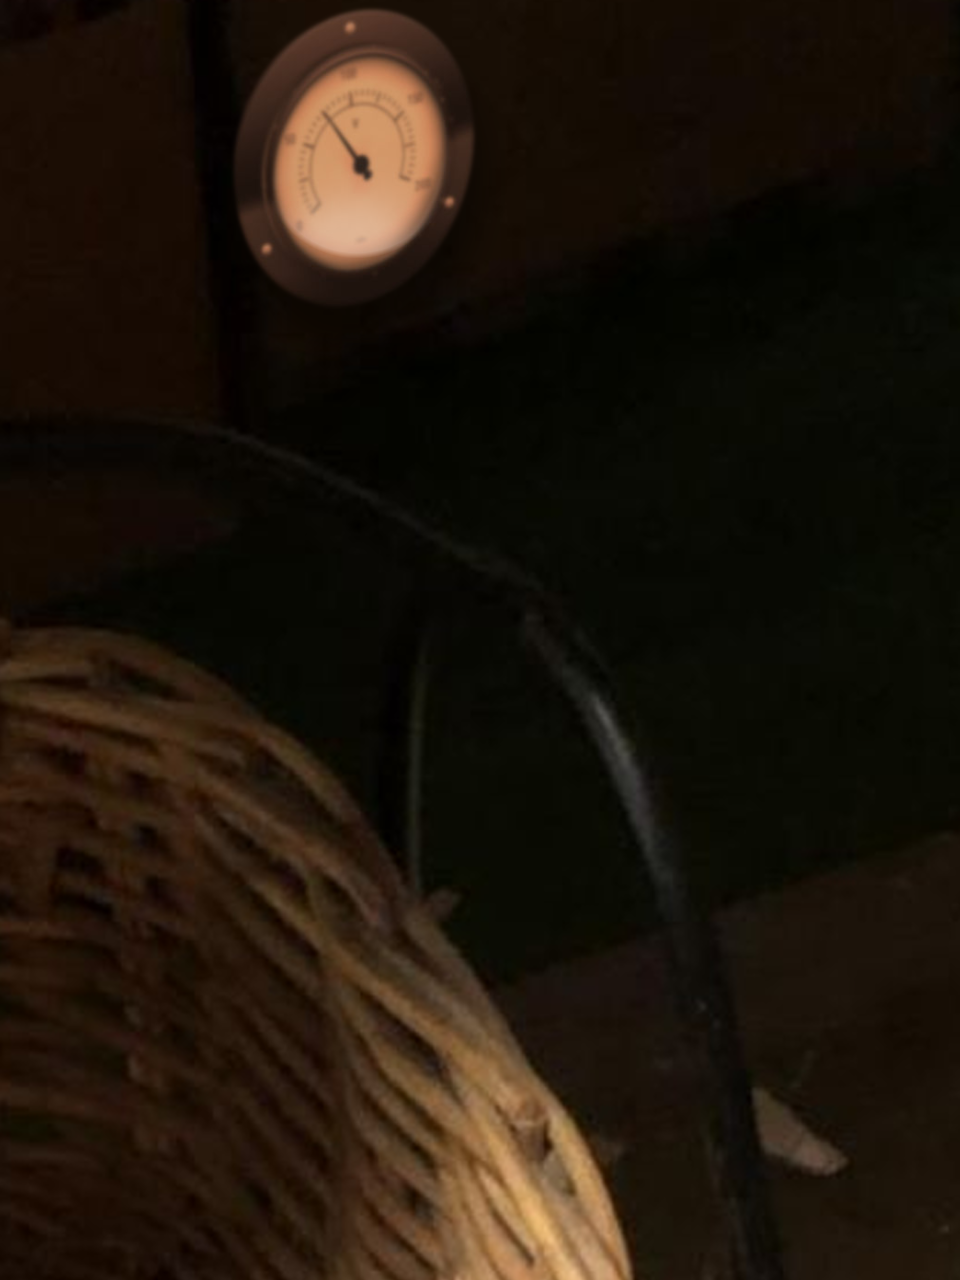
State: 75 V
